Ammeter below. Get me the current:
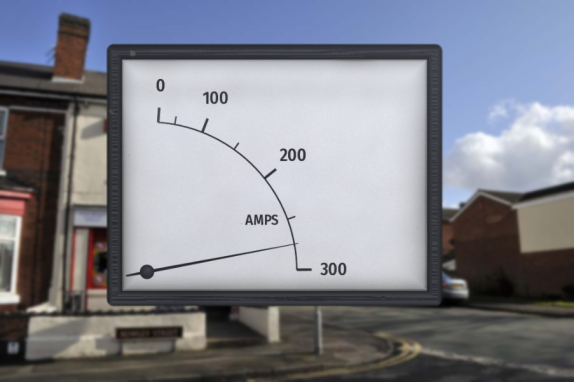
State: 275 A
